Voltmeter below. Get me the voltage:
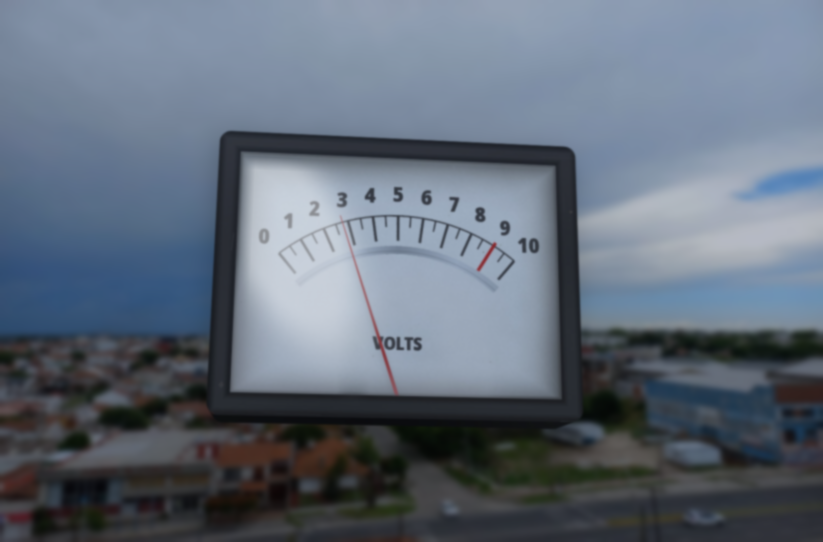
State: 2.75 V
